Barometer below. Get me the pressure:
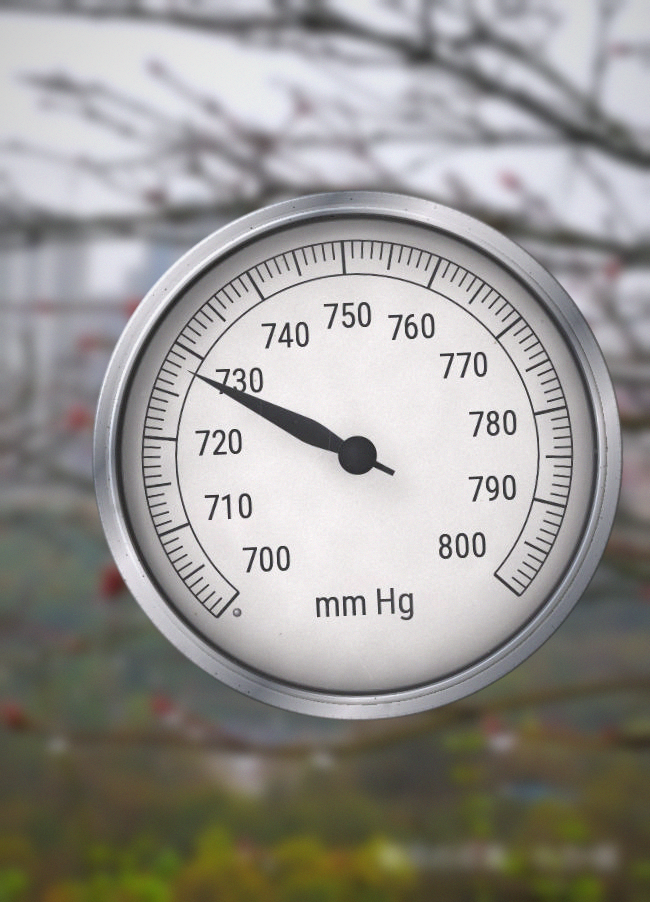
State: 728 mmHg
